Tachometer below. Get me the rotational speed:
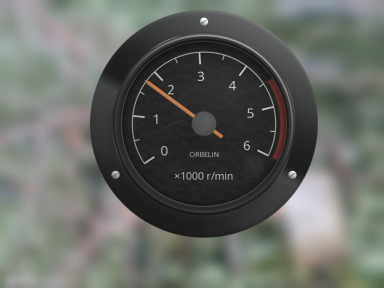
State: 1750 rpm
